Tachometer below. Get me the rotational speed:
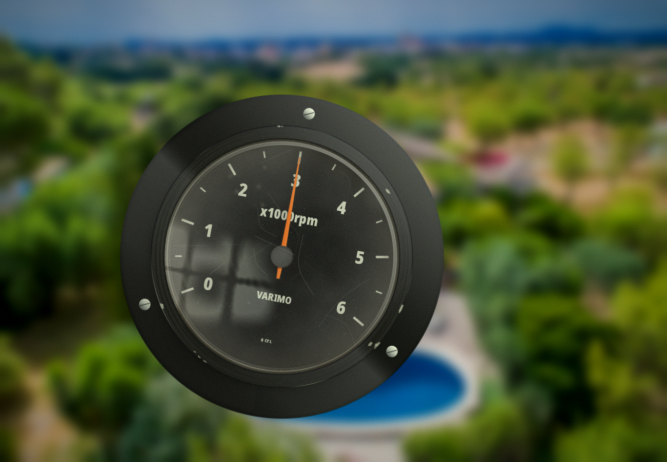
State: 3000 rpm
